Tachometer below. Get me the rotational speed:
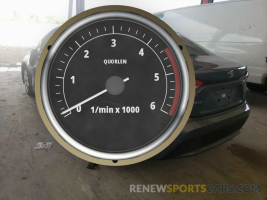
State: 100 rpm
